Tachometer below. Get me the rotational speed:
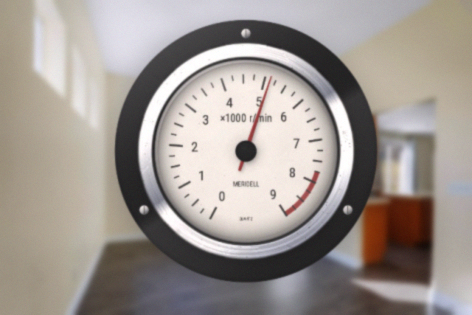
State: 5125 rpm
